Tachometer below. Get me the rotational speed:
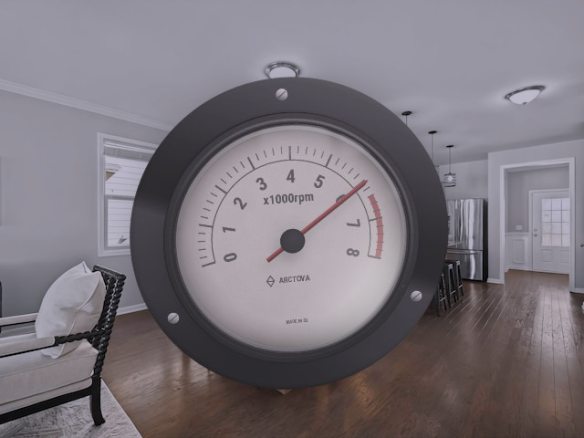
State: 6000 rpm
